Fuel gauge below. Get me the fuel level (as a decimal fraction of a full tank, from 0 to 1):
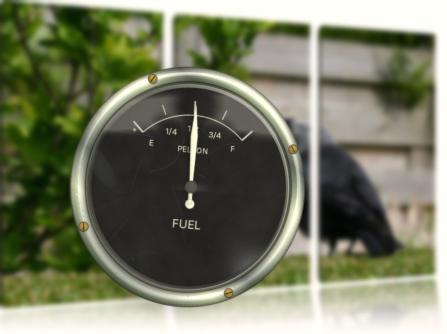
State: 0.5
